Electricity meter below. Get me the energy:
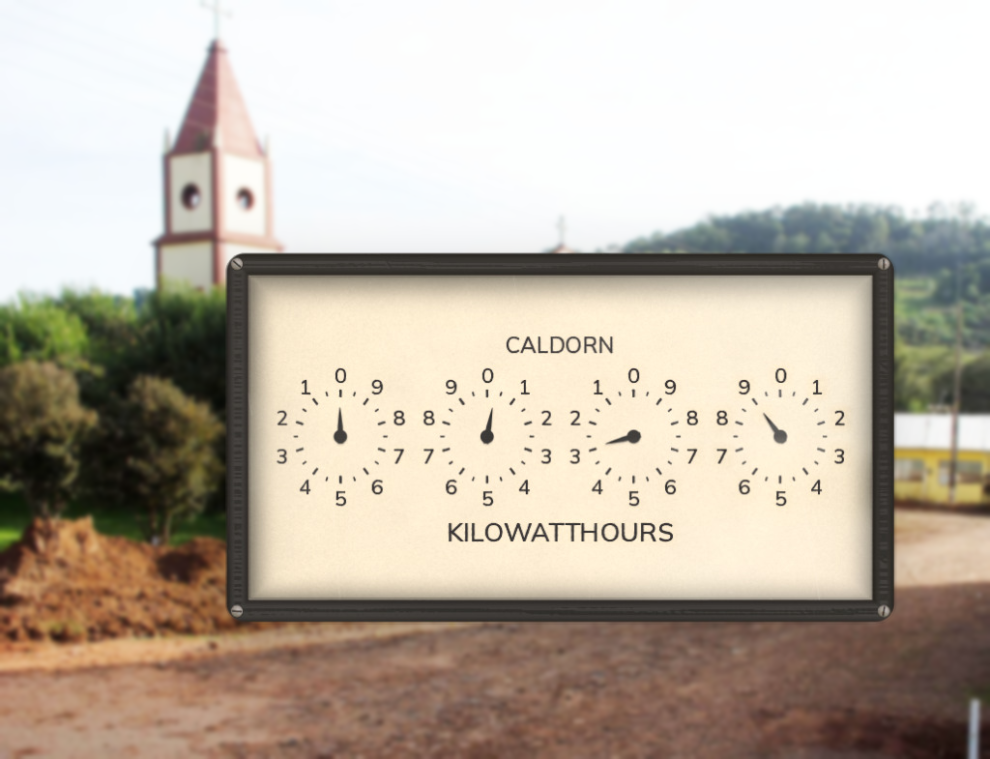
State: 29 kWh
